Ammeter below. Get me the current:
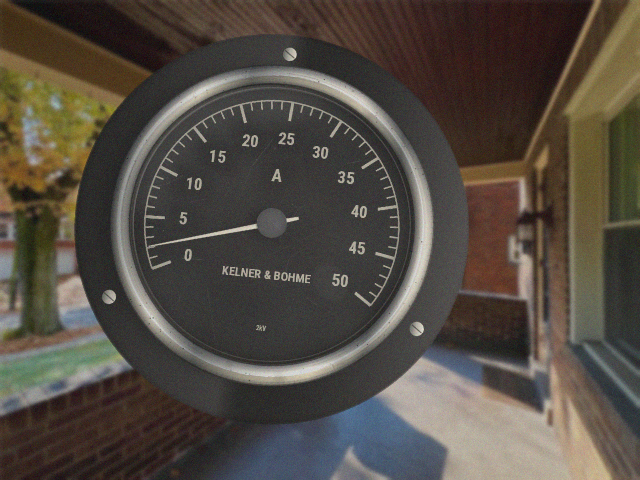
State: 2 A
